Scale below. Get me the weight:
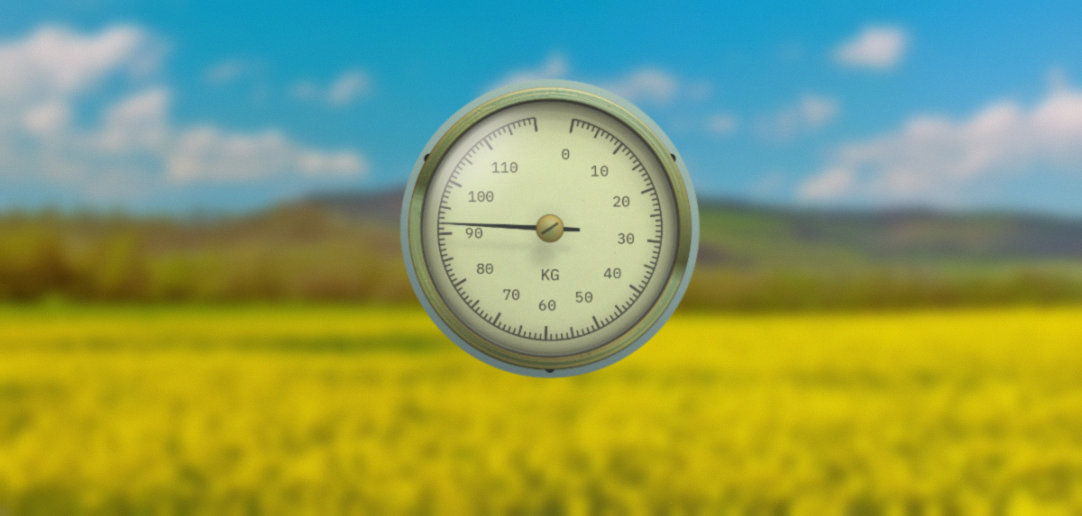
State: 92 kg
